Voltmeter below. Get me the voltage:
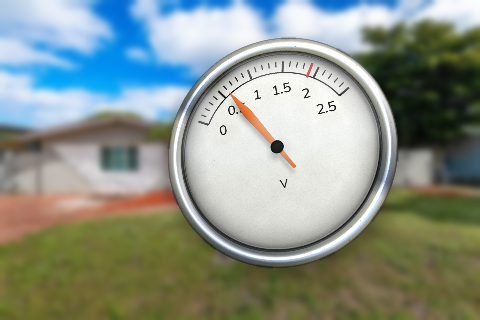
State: 0.6 V
